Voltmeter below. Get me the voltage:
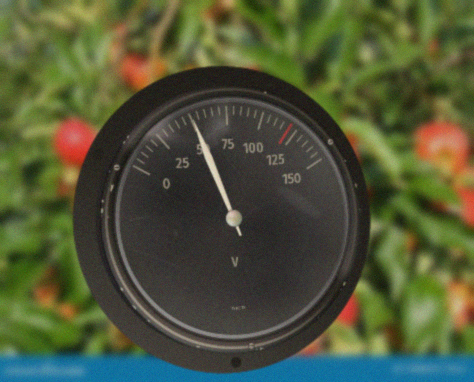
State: 50 V
